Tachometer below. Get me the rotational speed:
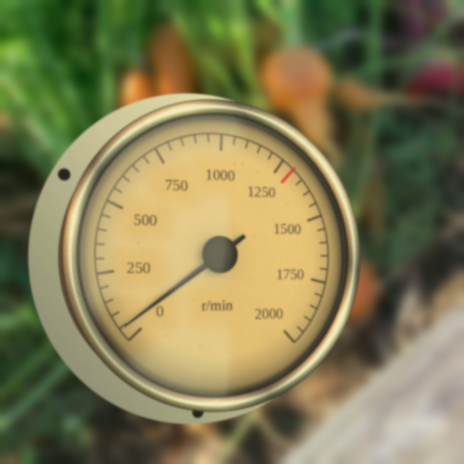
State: 50 rpm
